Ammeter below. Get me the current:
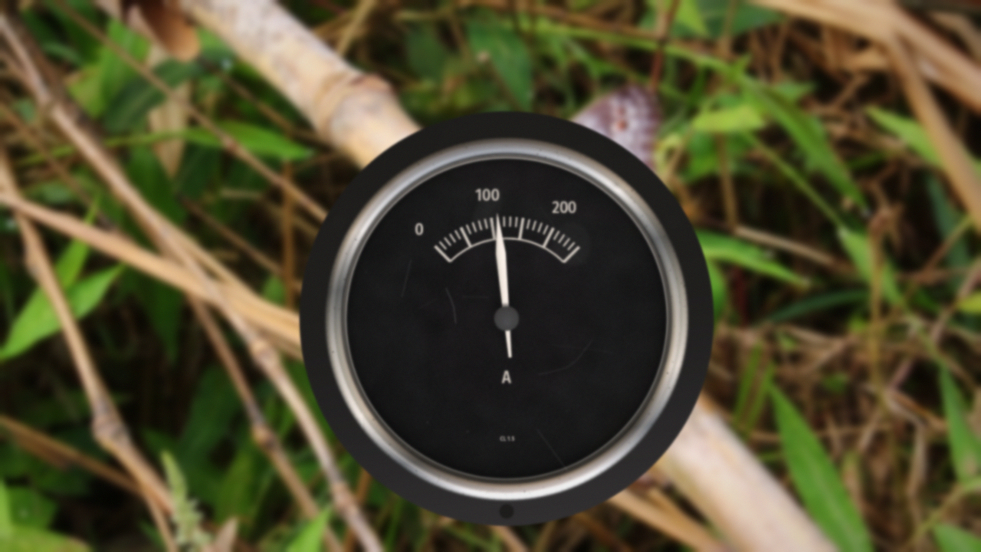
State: 110 A
